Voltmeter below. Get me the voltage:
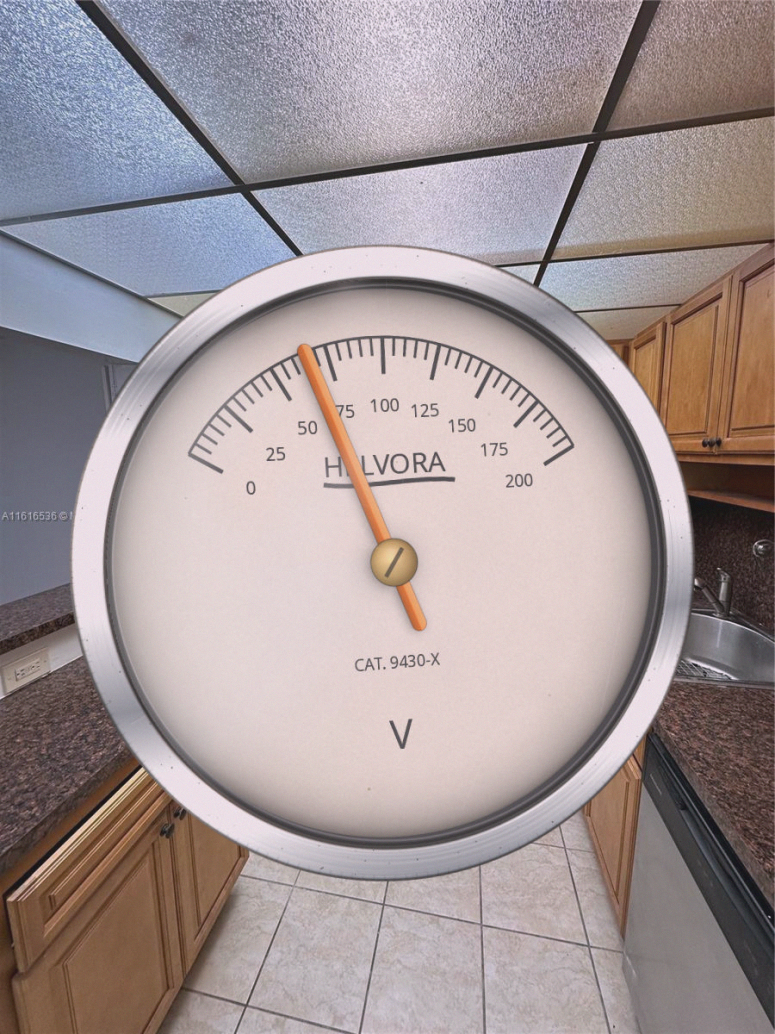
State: 65 V
